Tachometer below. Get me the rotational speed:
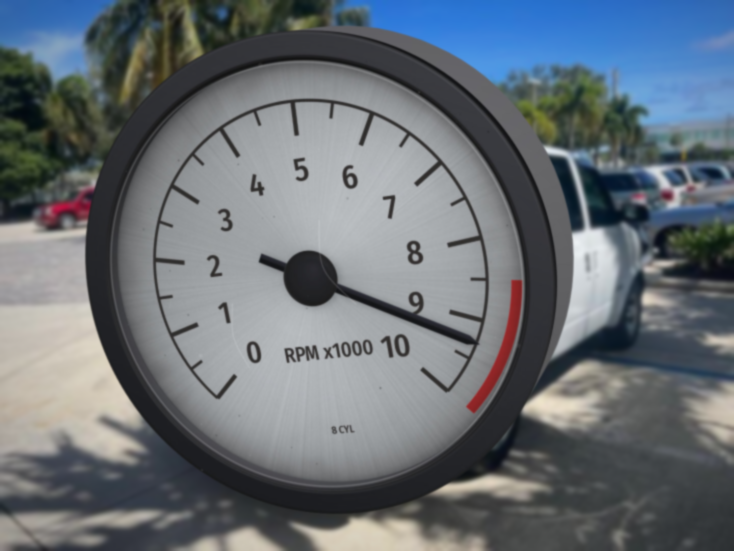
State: 9250 rpm
